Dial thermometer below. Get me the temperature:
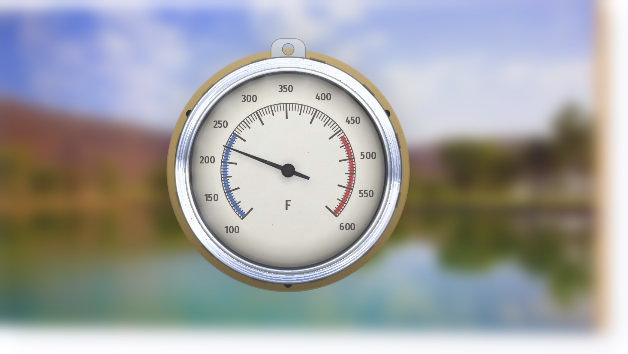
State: 225 °F
